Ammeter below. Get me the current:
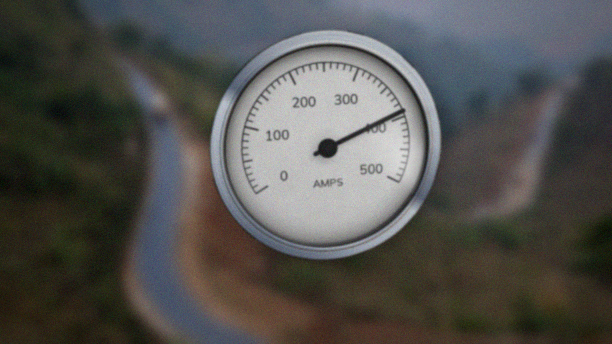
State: 390 A
